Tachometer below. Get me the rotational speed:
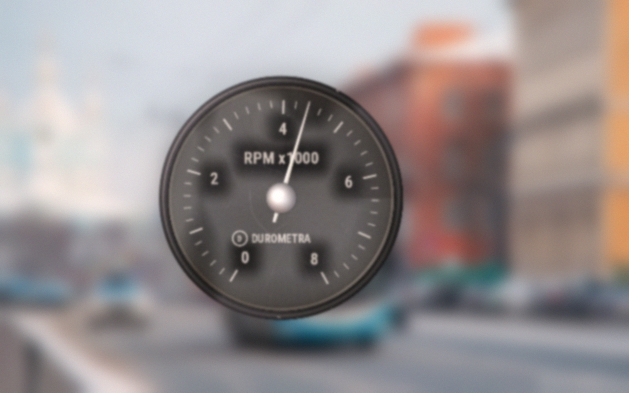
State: 4400 rpm
